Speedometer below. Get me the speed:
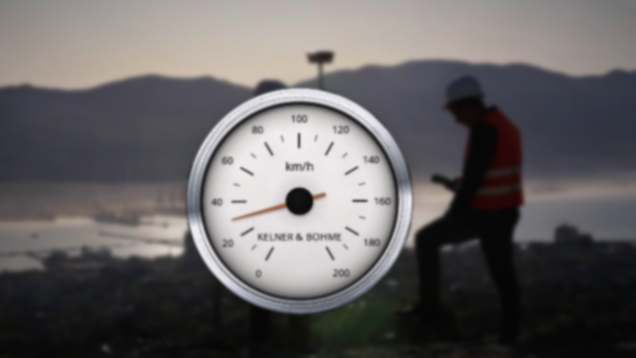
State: 30 km/h
